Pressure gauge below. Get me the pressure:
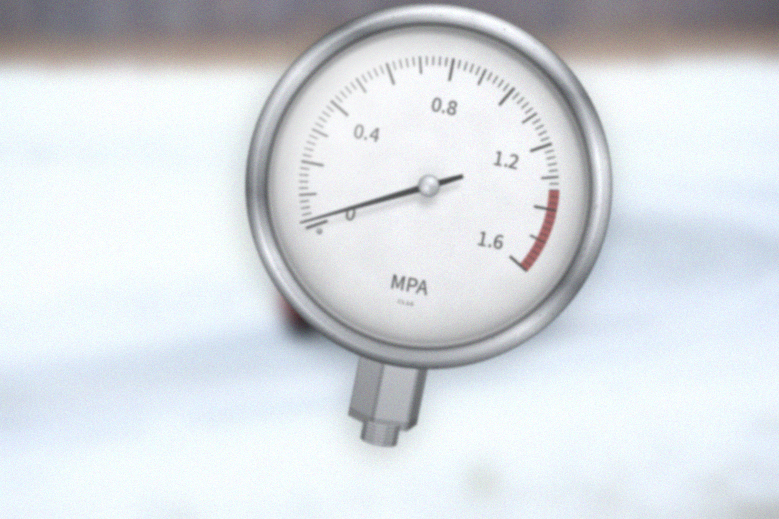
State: 0.02 MPa
